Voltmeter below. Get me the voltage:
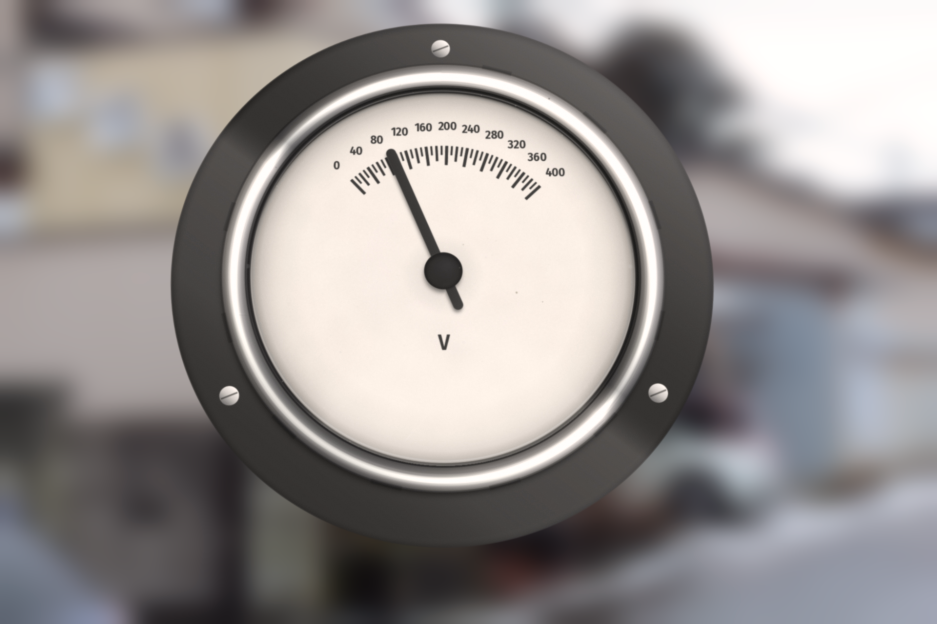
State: 90 V
